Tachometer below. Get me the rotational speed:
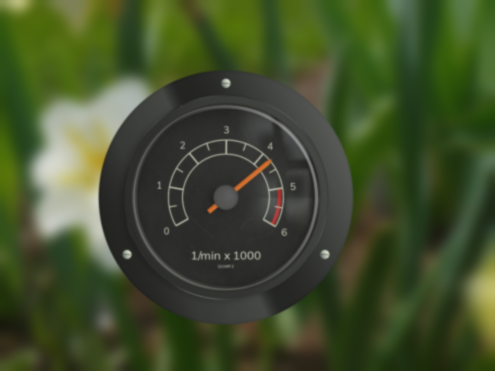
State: 4250 rpm
